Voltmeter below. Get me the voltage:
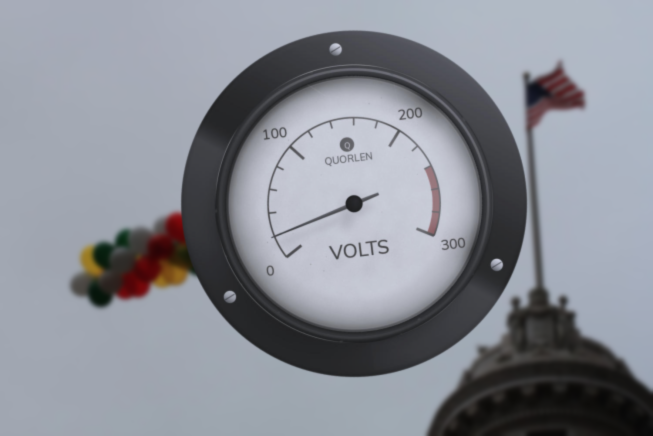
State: 20 V
